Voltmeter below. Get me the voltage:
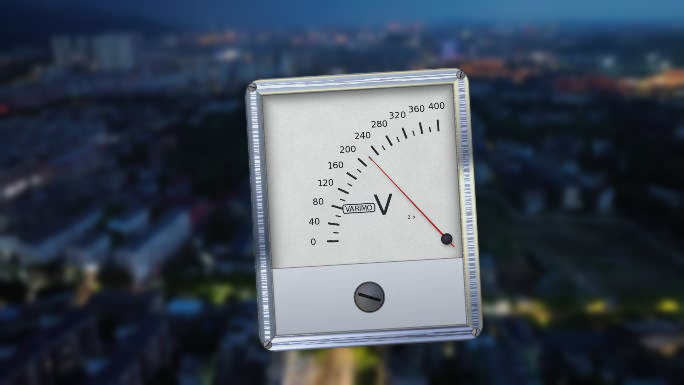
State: 220 V
